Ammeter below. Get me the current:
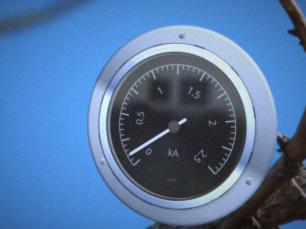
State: 0.1 kA
